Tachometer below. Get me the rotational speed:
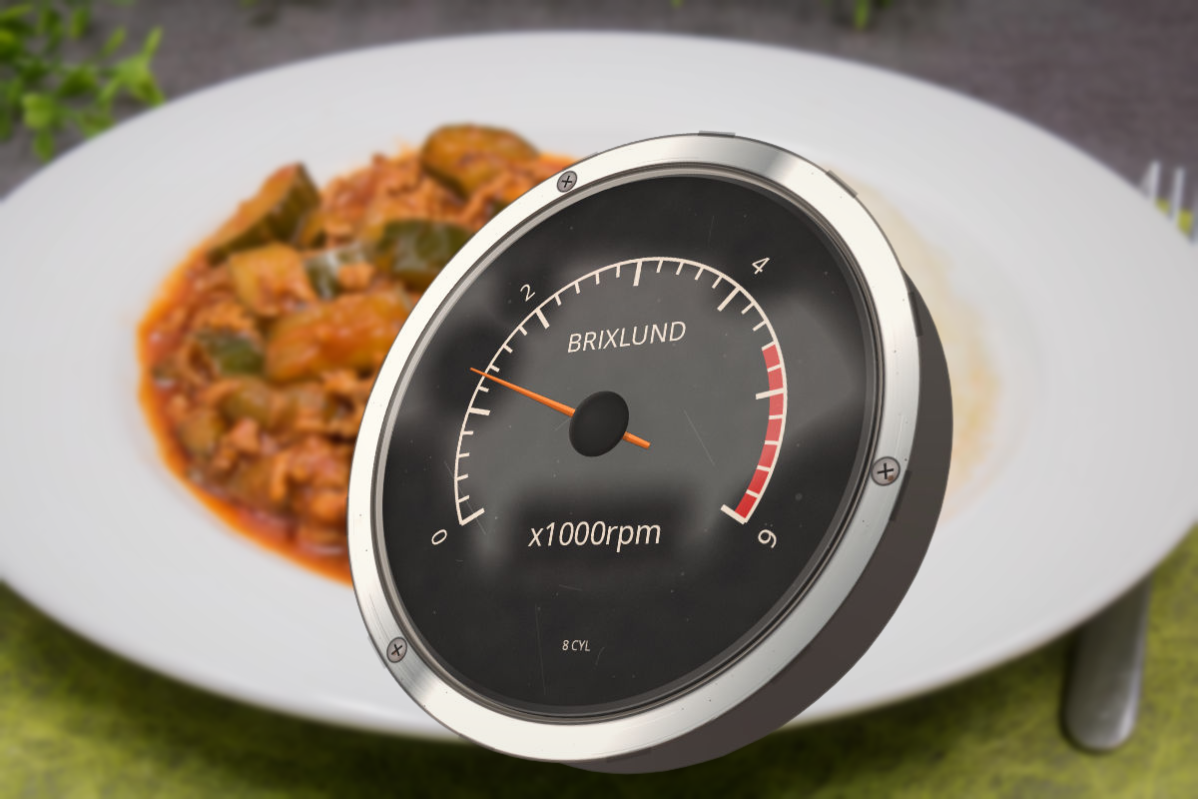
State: 1300 rpm
